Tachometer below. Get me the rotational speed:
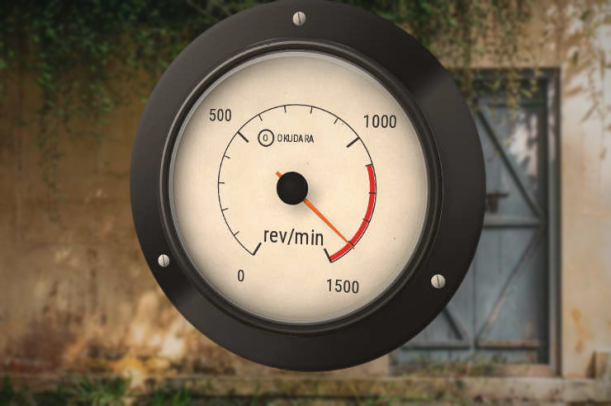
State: 1400 rpm
